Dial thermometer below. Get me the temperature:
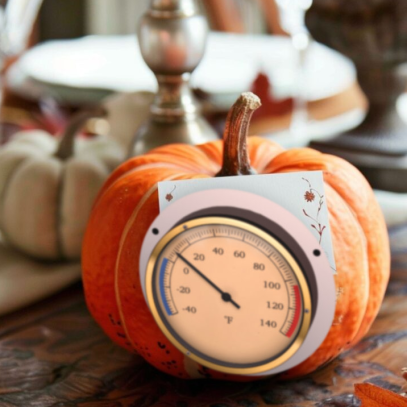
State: 10 °F
